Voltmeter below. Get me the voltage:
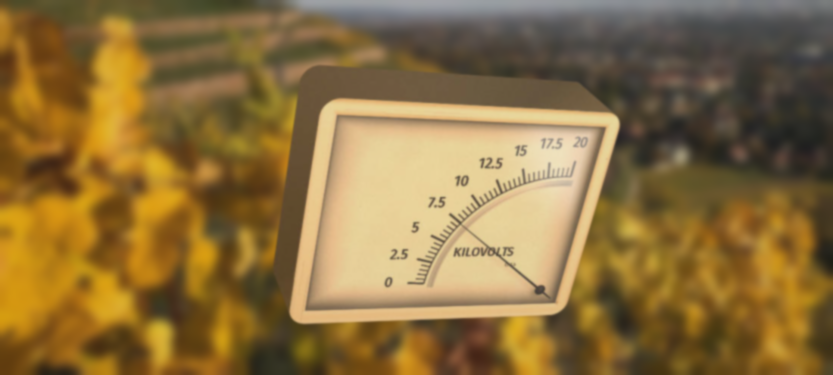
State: 7.5 kV
